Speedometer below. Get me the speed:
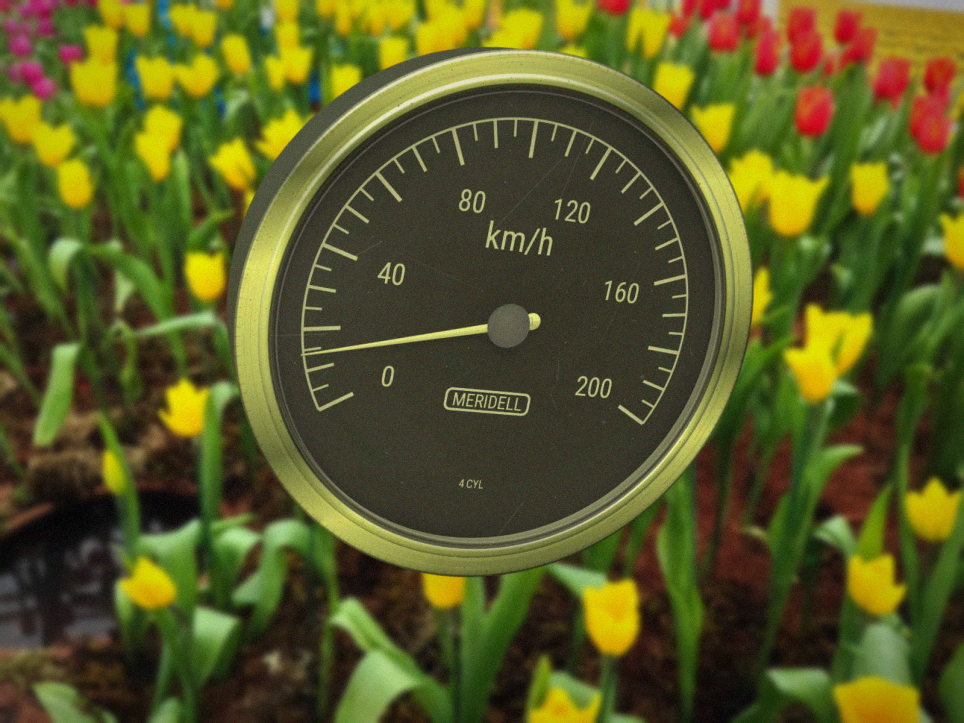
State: 15 km/h
